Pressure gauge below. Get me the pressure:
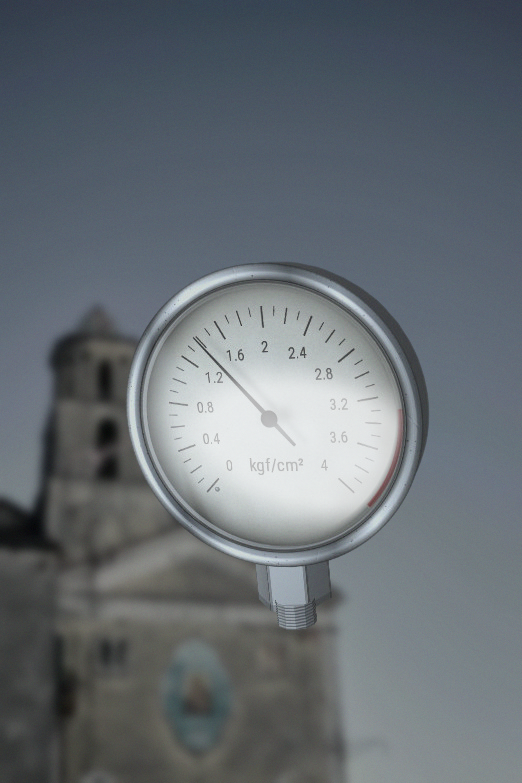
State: 1.4 kg/cm²
